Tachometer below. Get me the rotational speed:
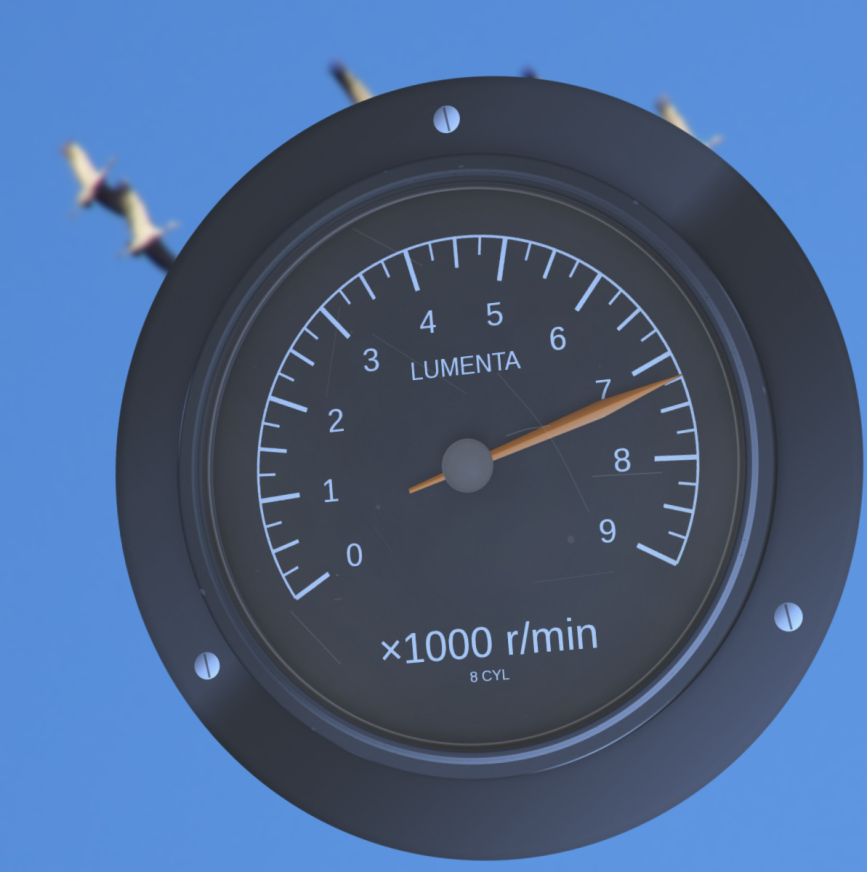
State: 7250 rpm
